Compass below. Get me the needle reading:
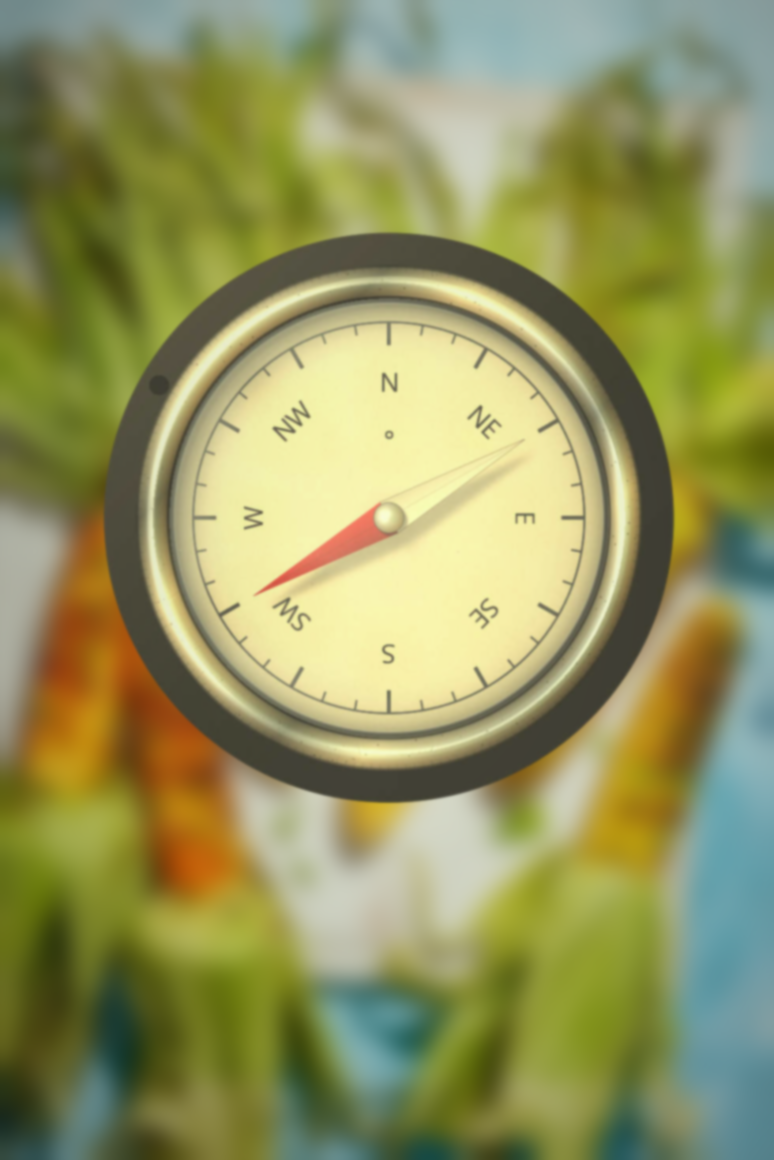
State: 240 °
